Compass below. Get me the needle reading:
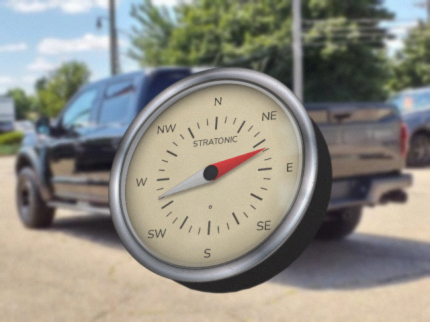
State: 70 °
